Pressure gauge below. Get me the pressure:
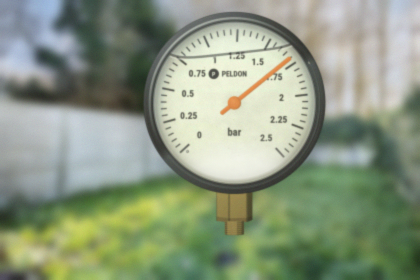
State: 1.7 bar
